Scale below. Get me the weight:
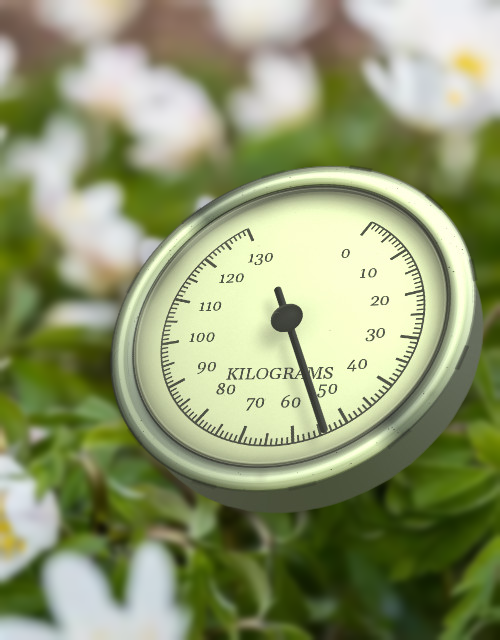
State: 54 kg
